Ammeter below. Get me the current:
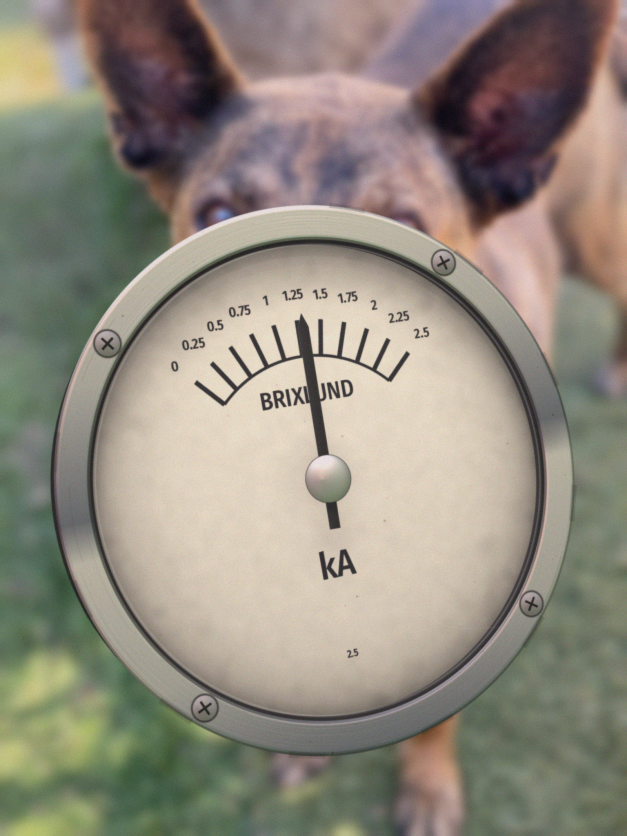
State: 1.25 kA
